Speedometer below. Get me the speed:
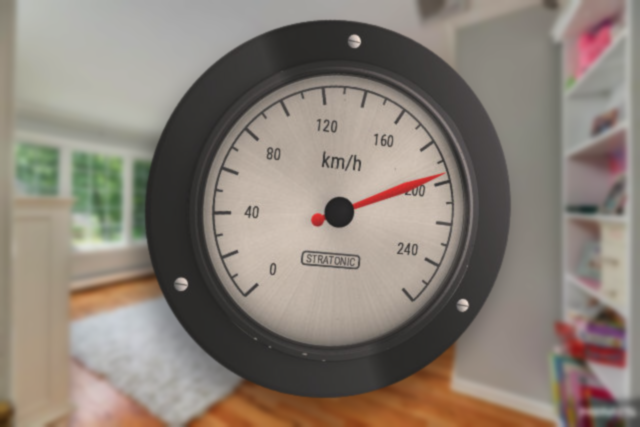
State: 195 km/h
